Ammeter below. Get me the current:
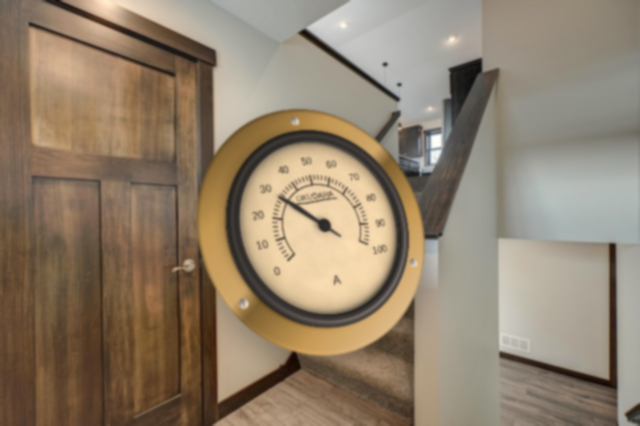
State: 30 A
